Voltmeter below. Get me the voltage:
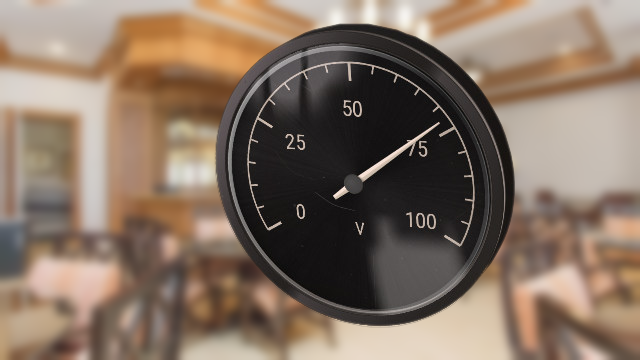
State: 72.5 V
